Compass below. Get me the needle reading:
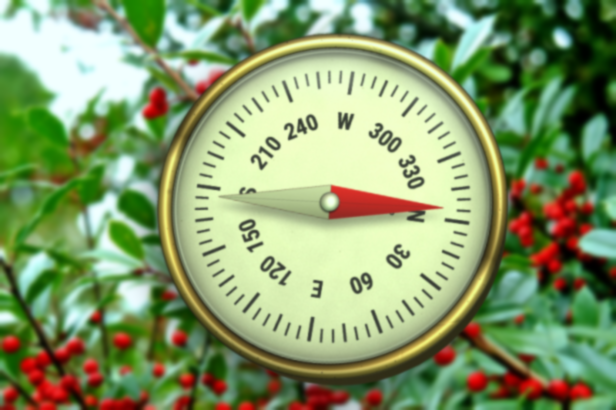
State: 355 °
